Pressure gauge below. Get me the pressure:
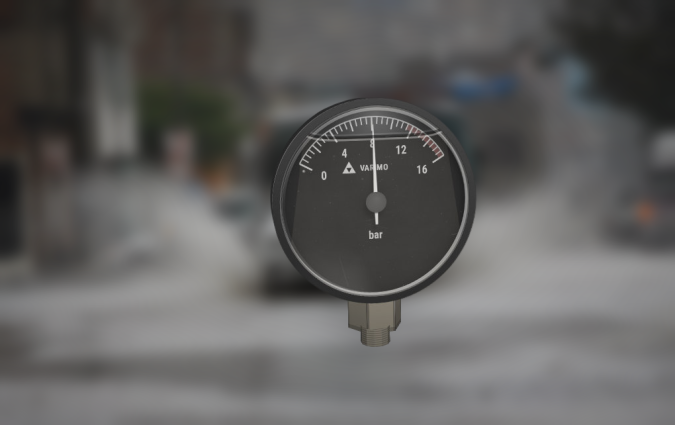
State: 8 bar
